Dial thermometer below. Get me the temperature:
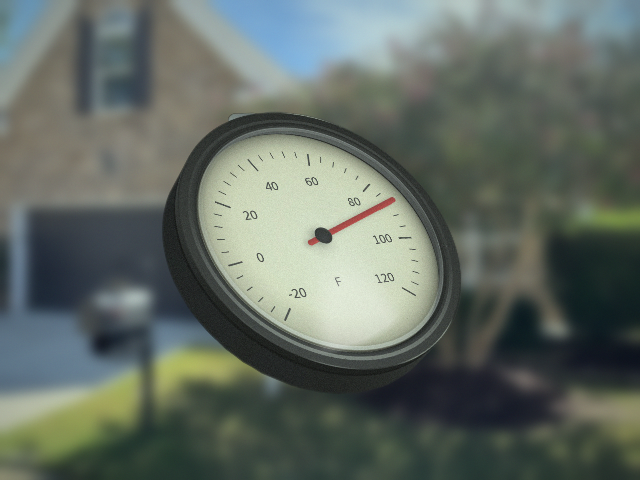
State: 88 °F
